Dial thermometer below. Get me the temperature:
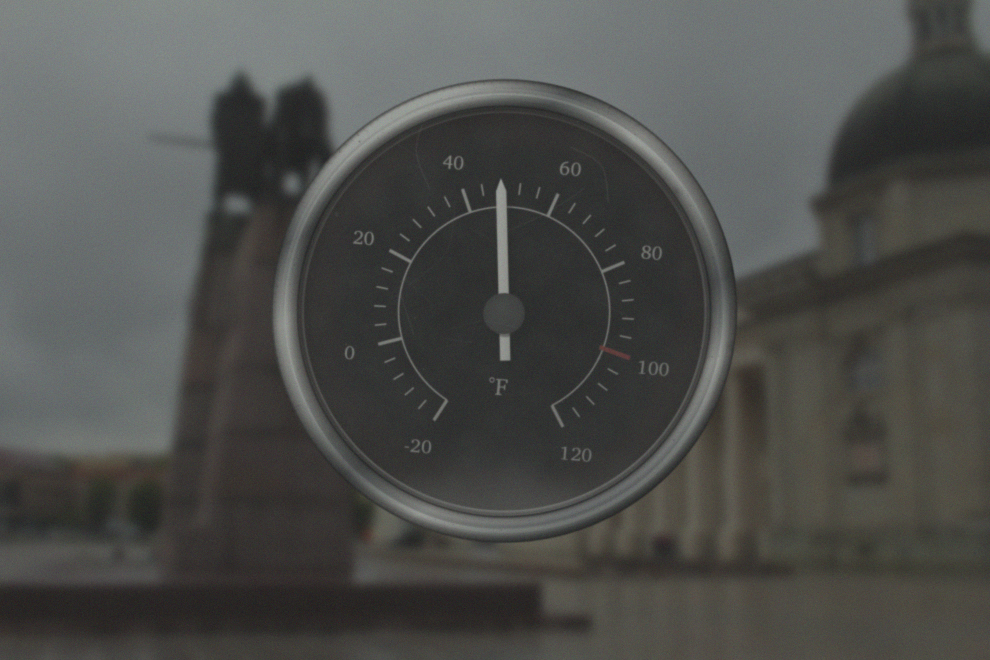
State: 48 °F
